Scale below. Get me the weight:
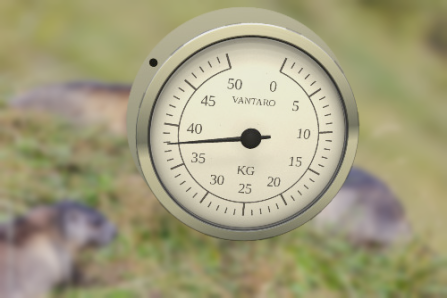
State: 38 kg
